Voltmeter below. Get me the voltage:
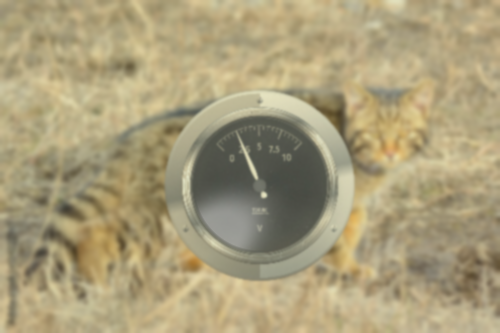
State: 2.5 V
